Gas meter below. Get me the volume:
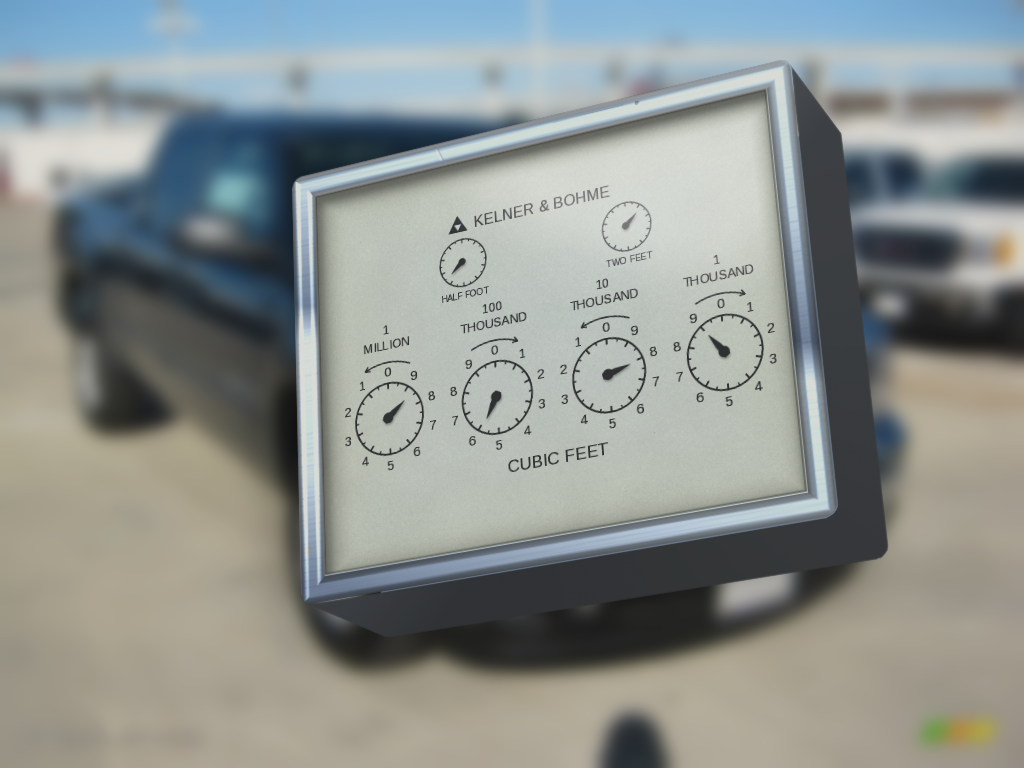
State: 857900 ft³
